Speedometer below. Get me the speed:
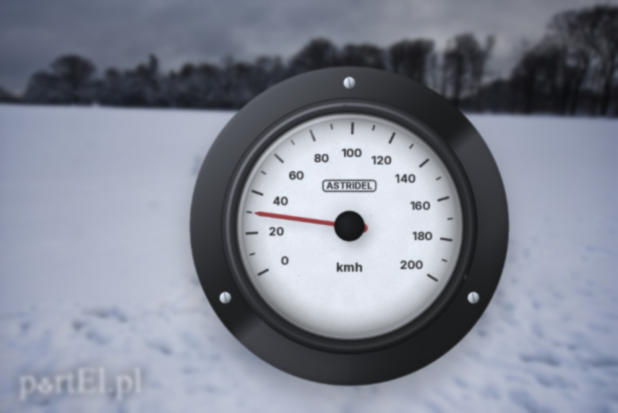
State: 30 km/h
